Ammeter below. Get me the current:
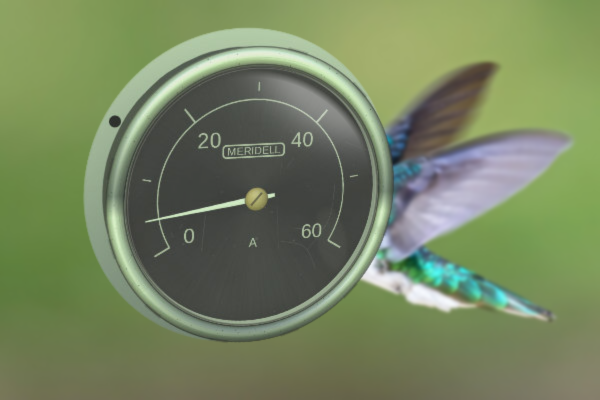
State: 5 A
